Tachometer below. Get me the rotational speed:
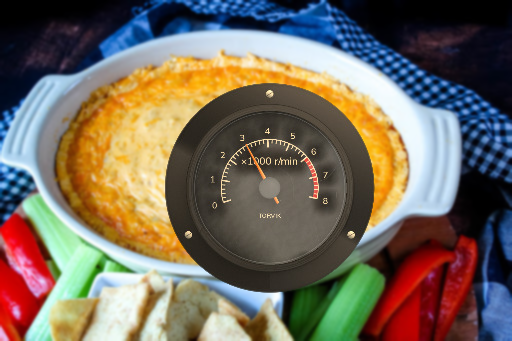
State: 3000 rpm
